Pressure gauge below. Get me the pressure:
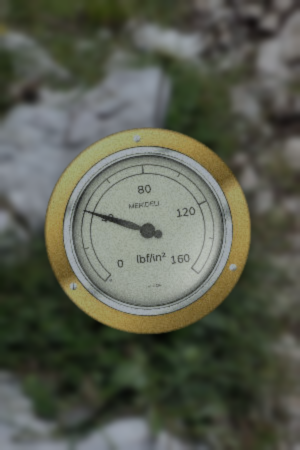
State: 40 psi
